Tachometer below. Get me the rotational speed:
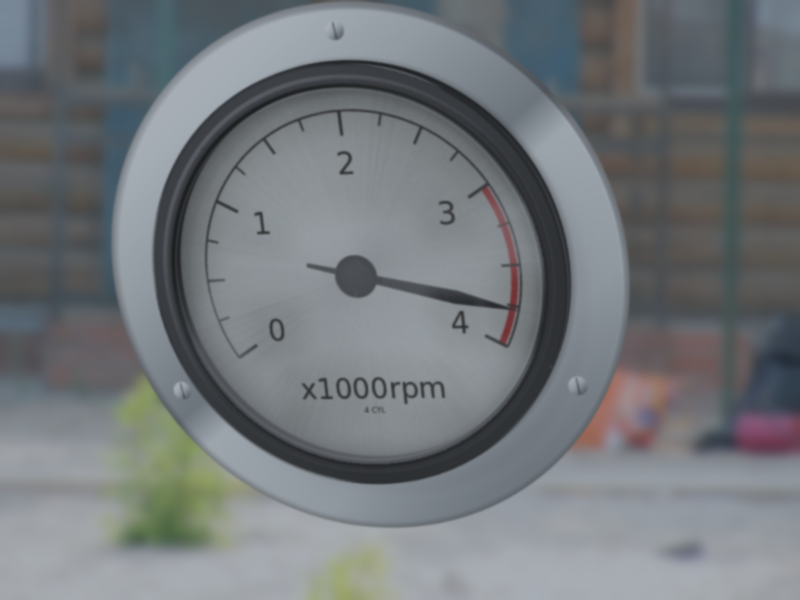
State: 3750 rpm
